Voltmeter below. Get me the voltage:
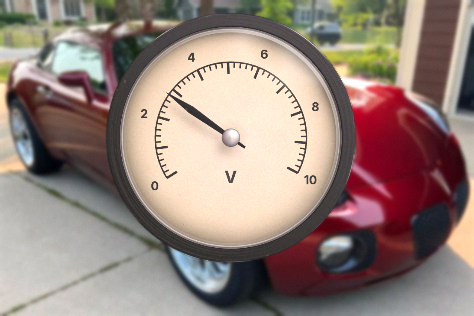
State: 2.8 V
